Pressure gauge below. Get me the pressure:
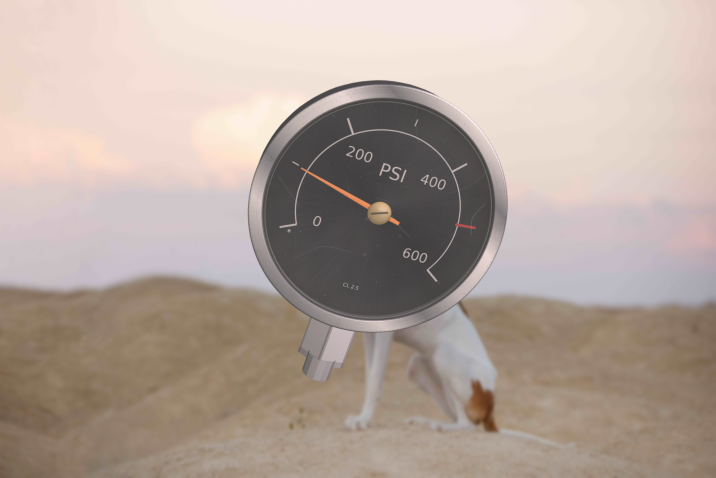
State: 100 psi
